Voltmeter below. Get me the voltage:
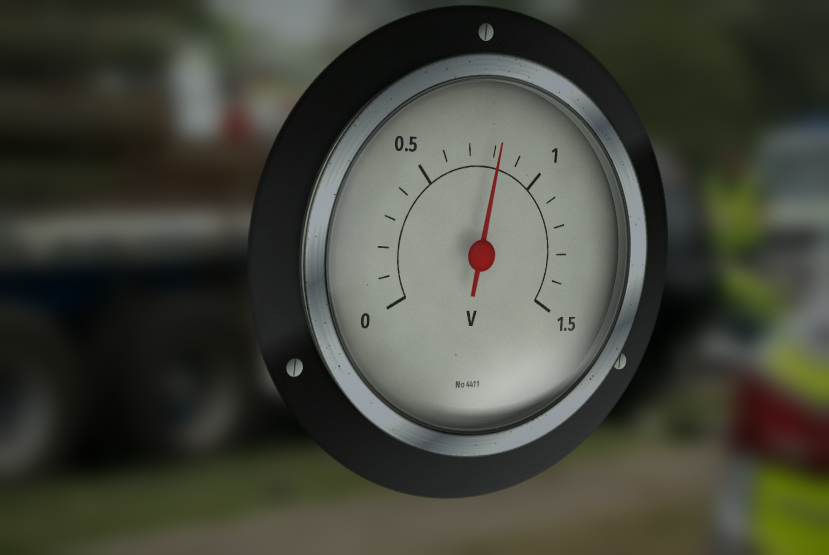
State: 0.8 V
